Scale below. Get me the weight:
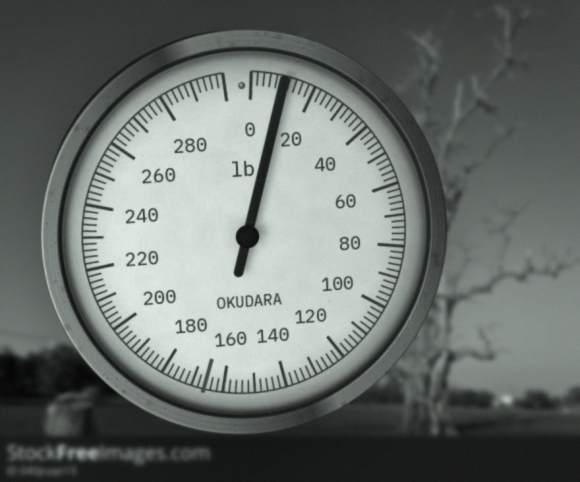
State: 10 lb
